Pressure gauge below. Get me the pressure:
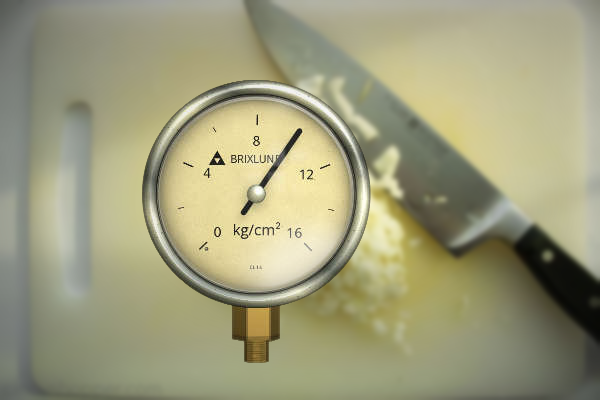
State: 10 kg/cm²
